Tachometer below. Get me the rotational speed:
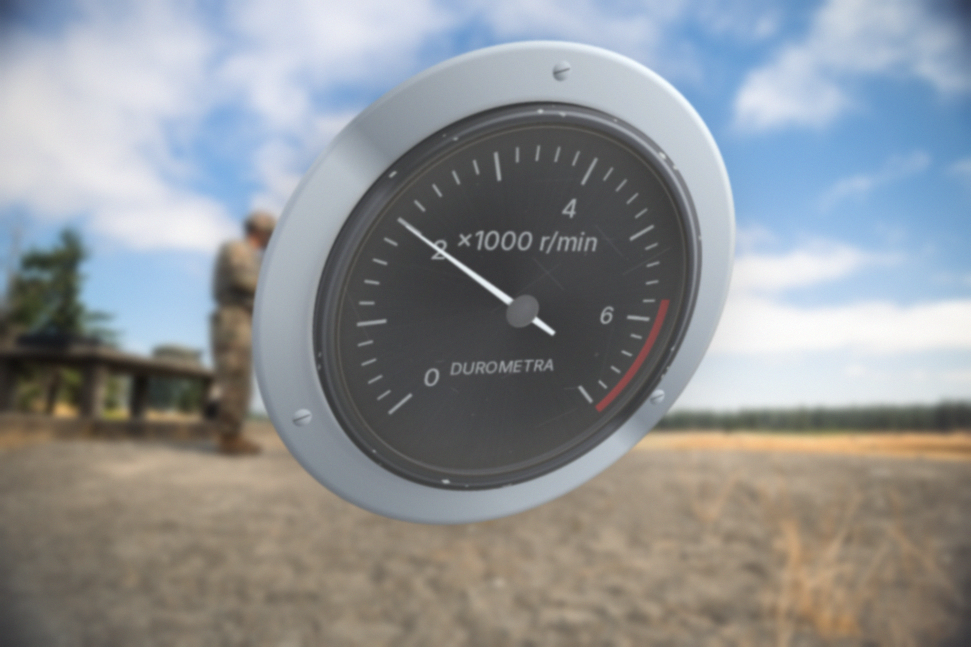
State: 2000 rpm
